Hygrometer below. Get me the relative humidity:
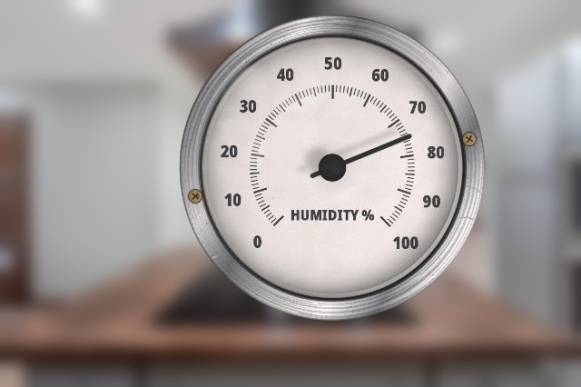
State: 75 %
